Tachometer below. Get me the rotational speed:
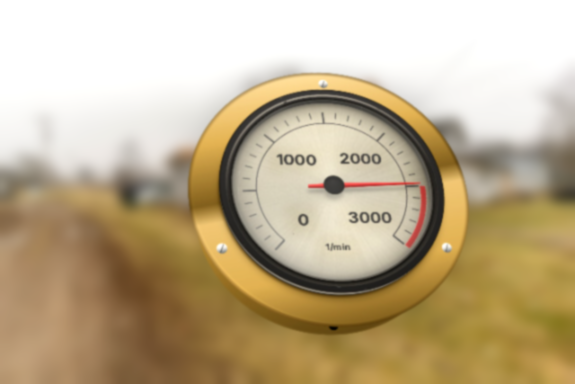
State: 2500 rpm
